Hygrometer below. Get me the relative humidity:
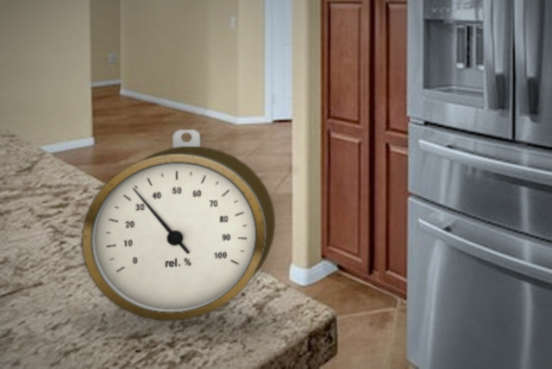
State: 35 %
